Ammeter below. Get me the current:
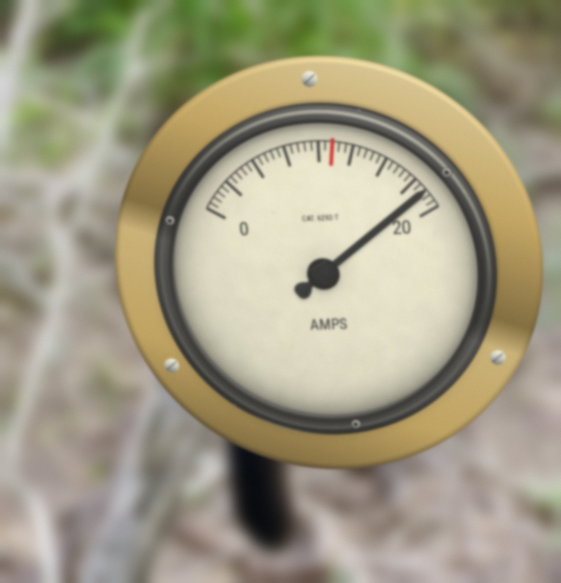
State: 18.5 A
